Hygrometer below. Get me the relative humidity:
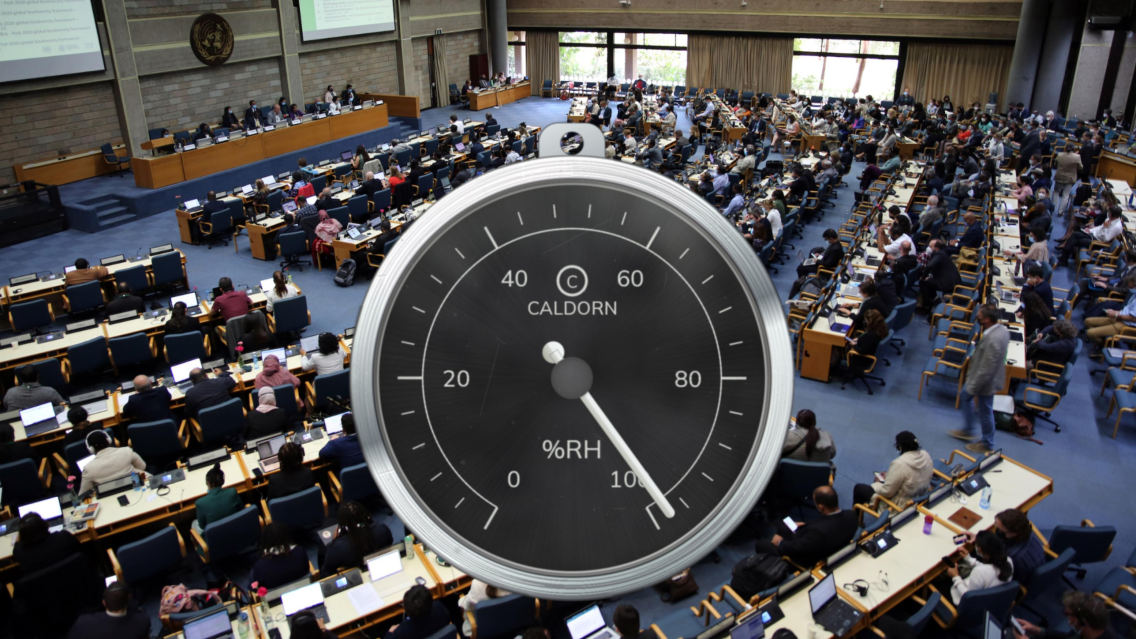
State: 98 %
